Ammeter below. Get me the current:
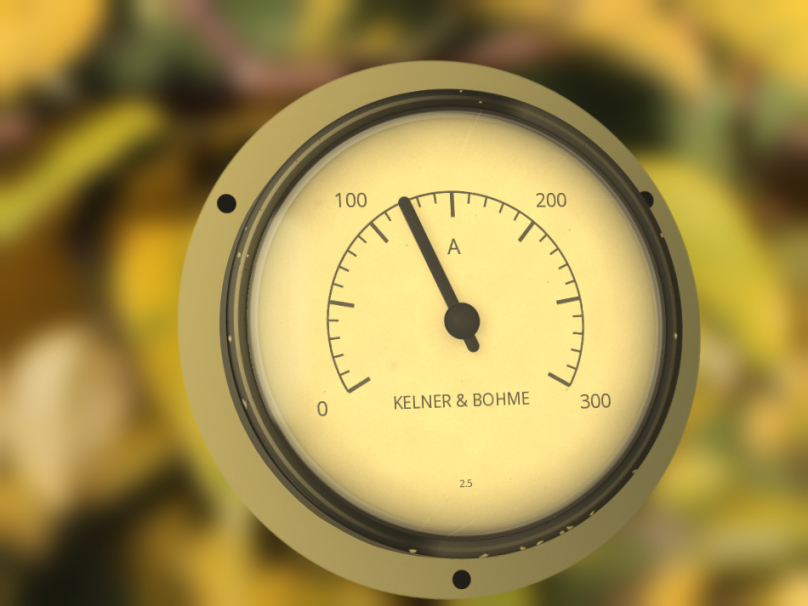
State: 120 A
